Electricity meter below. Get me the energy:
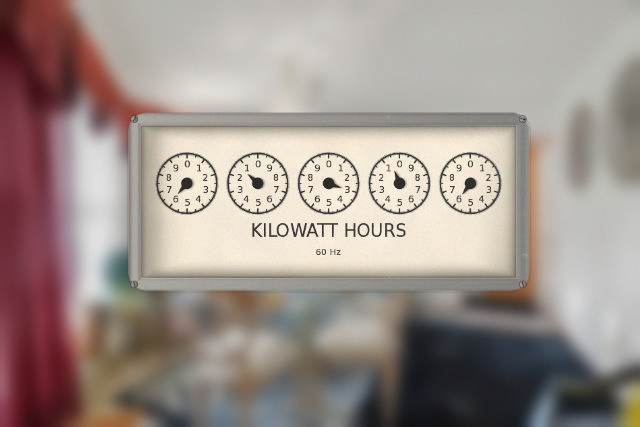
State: 61306 kWh
